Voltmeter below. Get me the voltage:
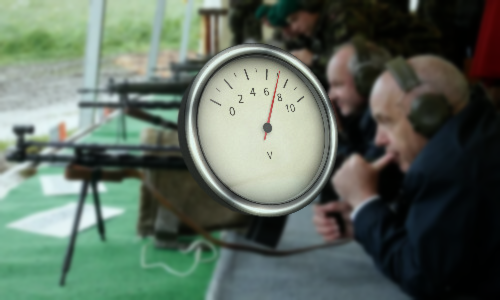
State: 7 V
